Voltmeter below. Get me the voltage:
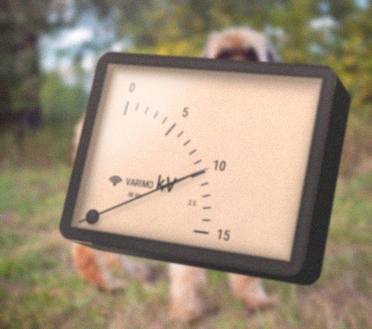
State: 10 kV
